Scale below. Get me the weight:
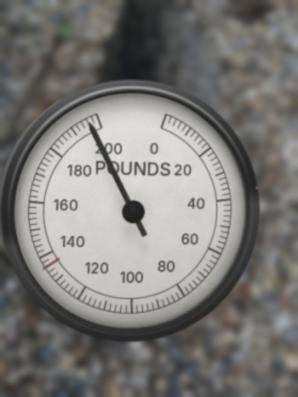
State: 196 lb
